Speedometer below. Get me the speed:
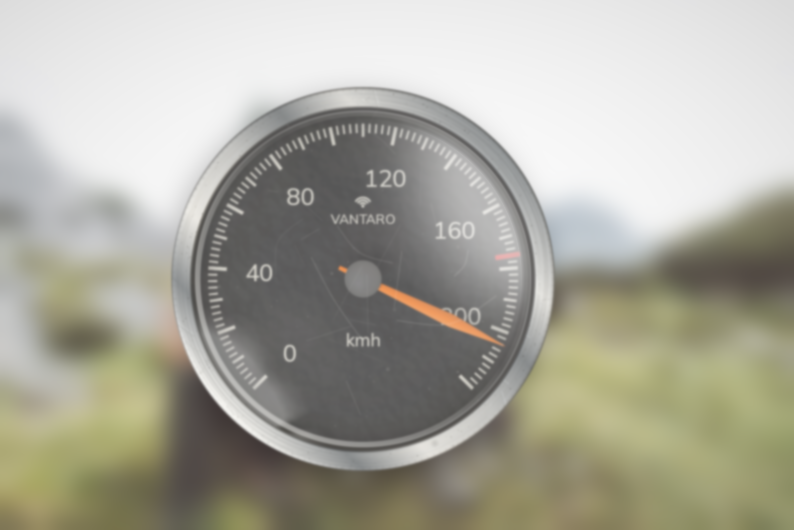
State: 204 km/h
